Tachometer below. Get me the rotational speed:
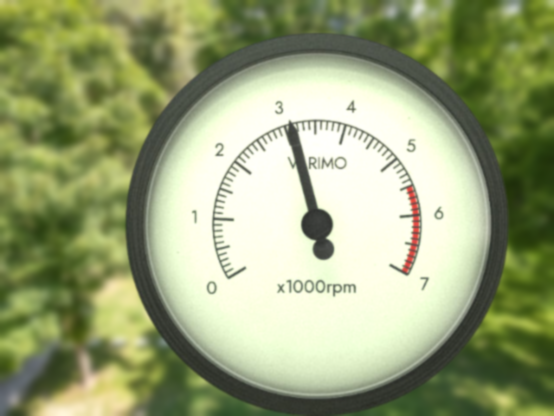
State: 3100 rpm
